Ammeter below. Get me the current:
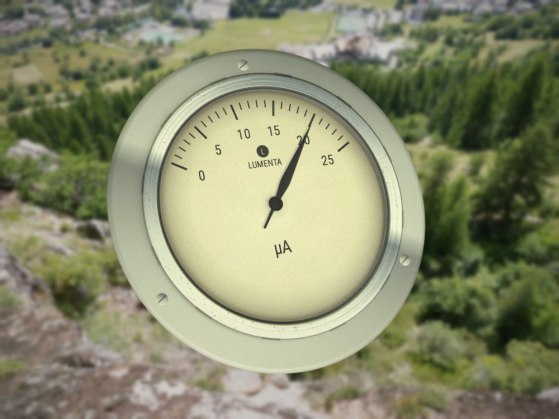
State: 20 µA
